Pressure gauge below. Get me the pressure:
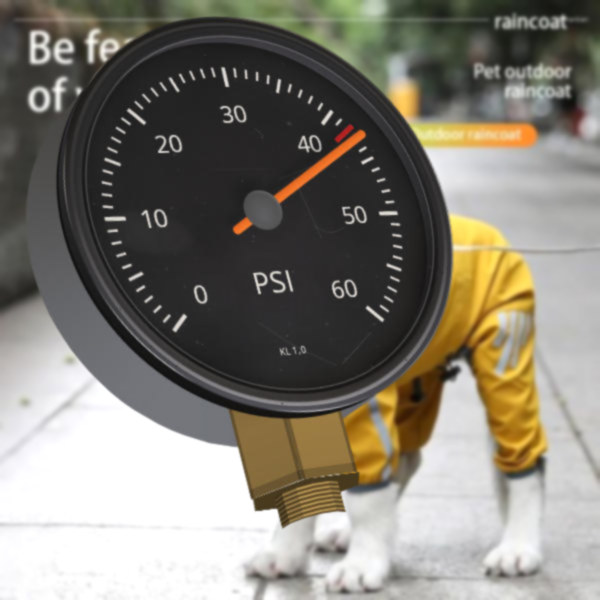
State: 43 psi
